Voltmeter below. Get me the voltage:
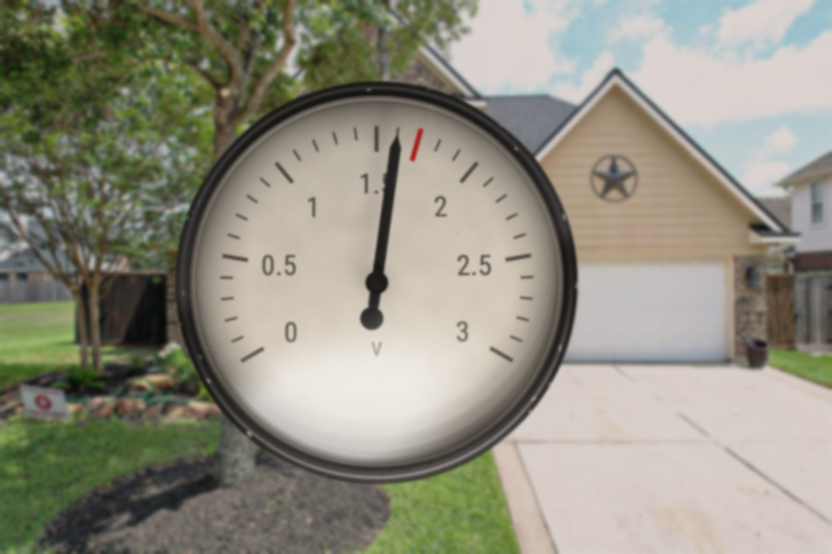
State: 1.6 V
